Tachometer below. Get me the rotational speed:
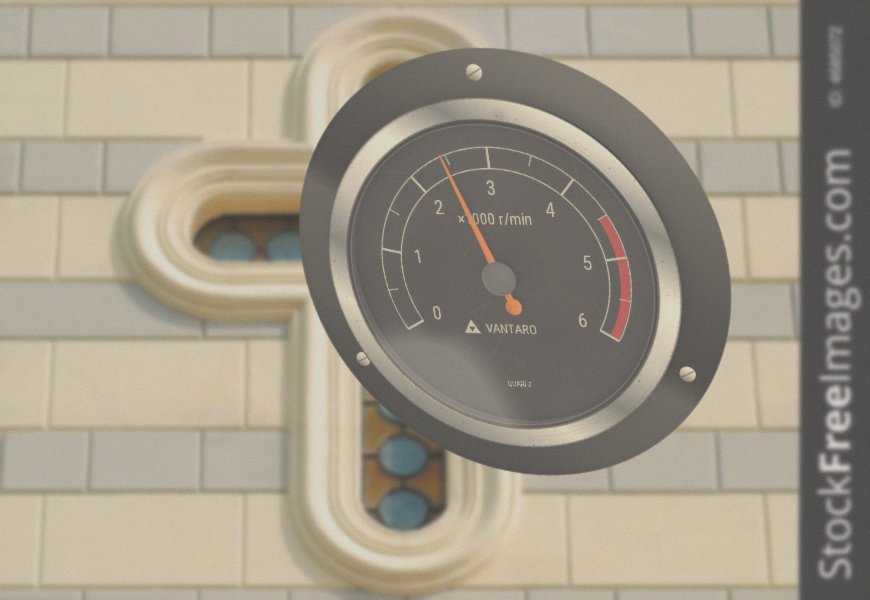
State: 2500 rpm
